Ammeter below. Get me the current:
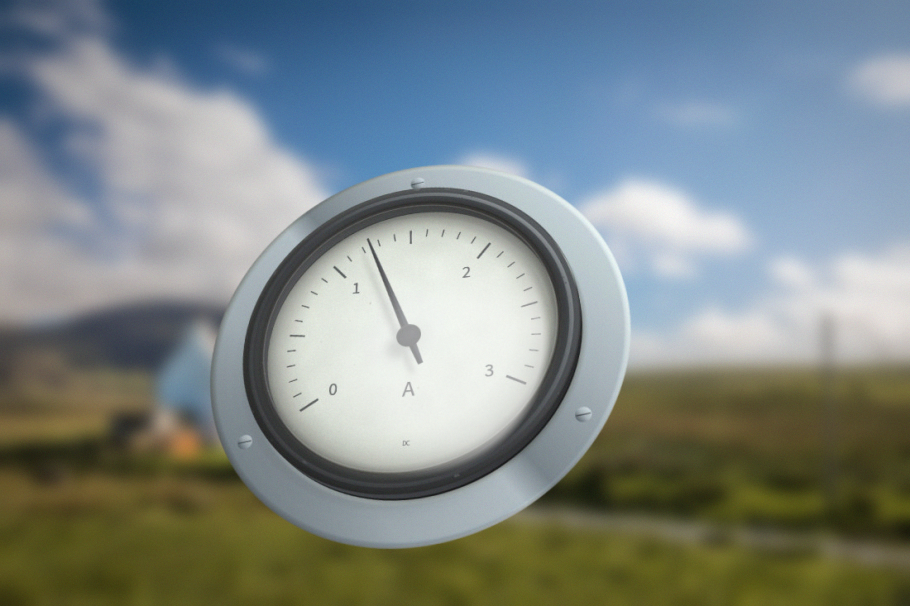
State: 1.25 A
